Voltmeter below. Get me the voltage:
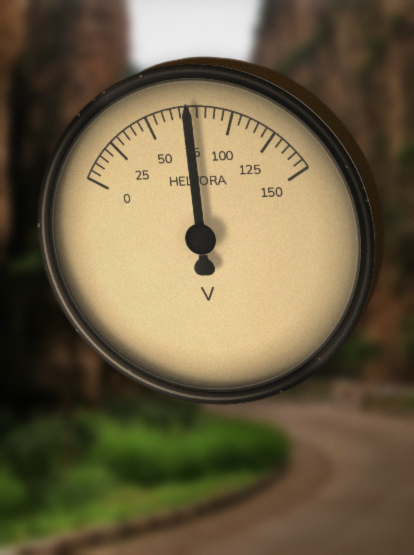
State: 75 V
